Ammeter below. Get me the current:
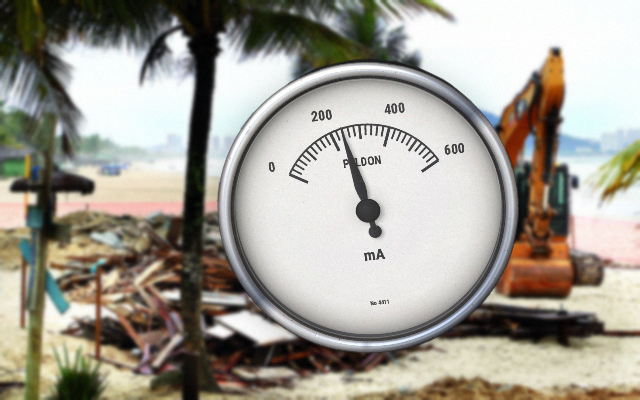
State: 240 mA
